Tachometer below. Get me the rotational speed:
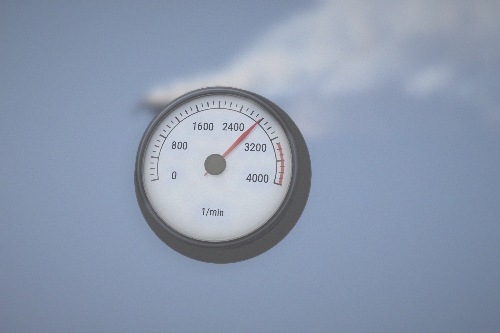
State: 2800 rpm
